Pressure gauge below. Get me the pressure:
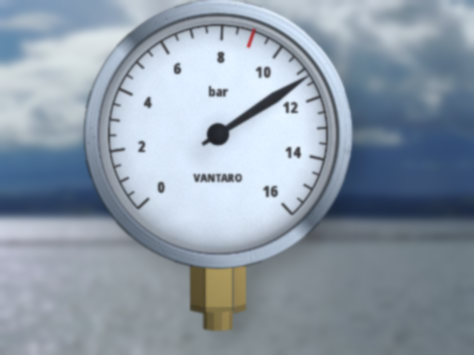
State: 11.25 bar
